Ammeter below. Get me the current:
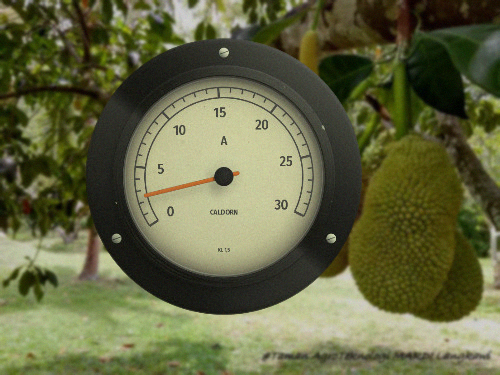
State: 2.5 A
